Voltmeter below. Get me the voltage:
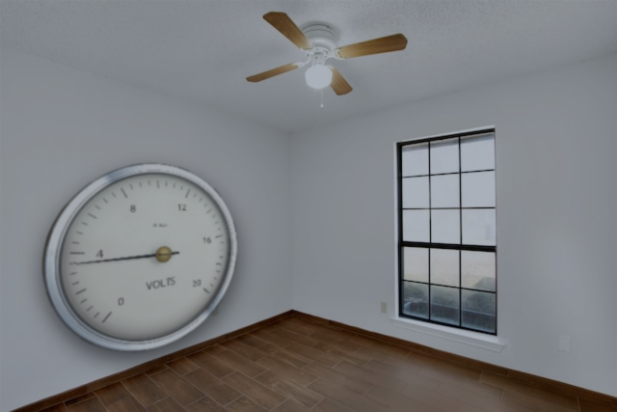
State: 3.5 V
